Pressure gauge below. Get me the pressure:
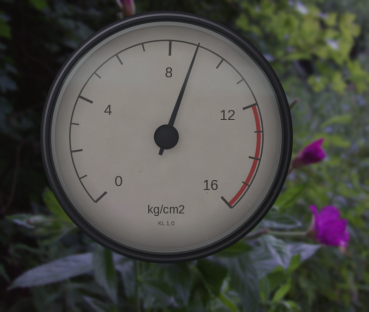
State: 9 kg/cm²
